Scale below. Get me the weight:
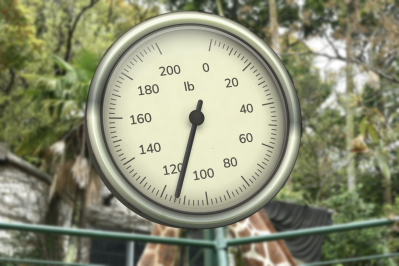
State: 114 lb
